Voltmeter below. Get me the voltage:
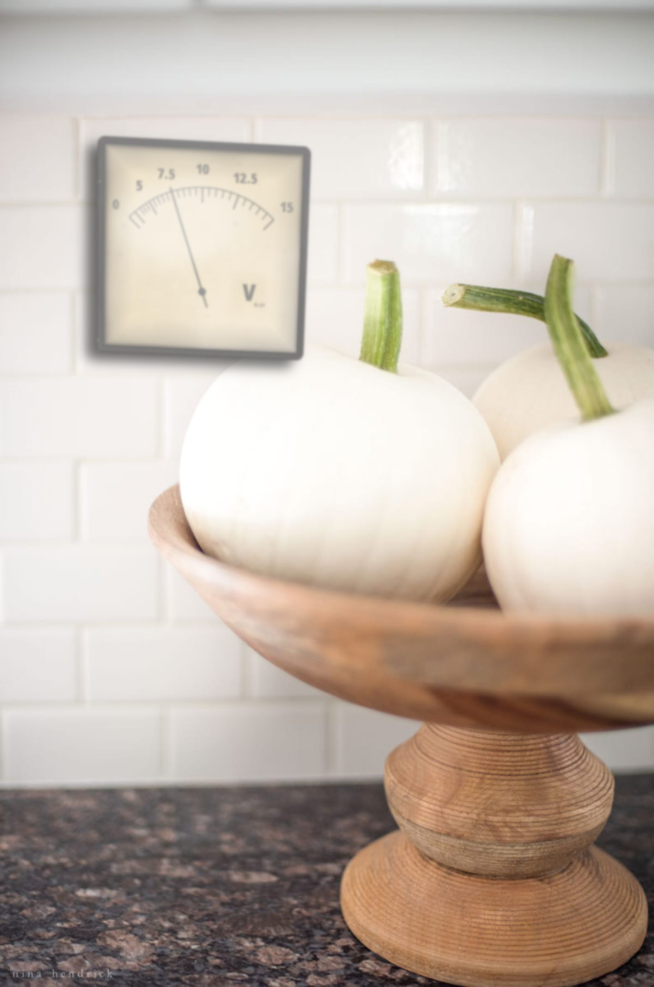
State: 7.5 V
